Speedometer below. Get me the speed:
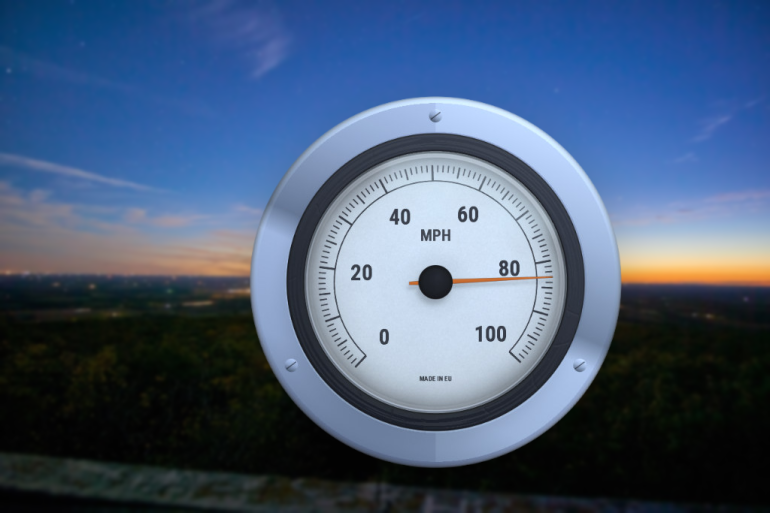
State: 83 mph
